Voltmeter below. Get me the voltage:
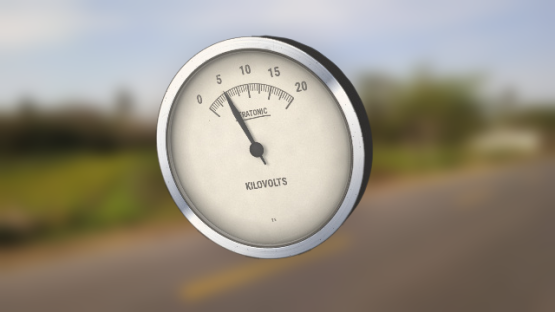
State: 5 kV
